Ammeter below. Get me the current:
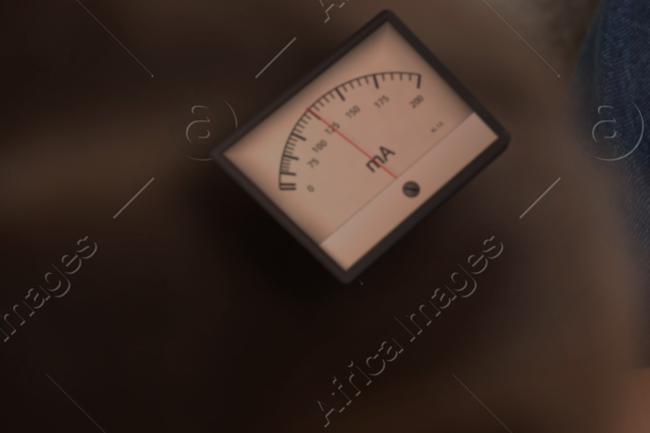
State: 125 mA
